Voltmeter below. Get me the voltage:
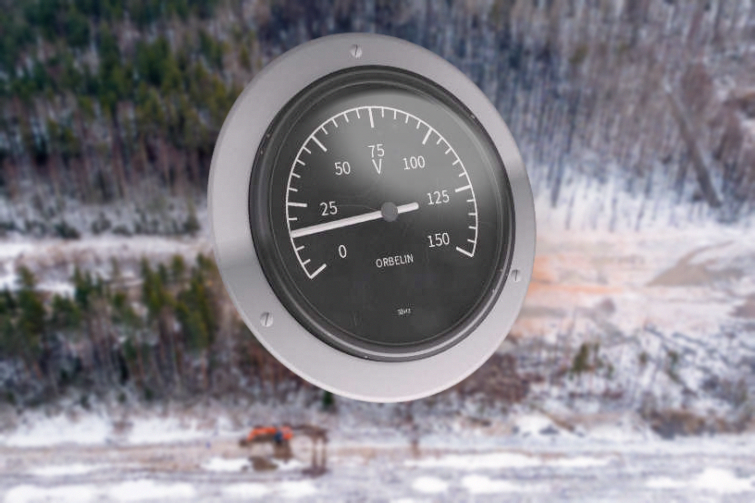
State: 15 V
